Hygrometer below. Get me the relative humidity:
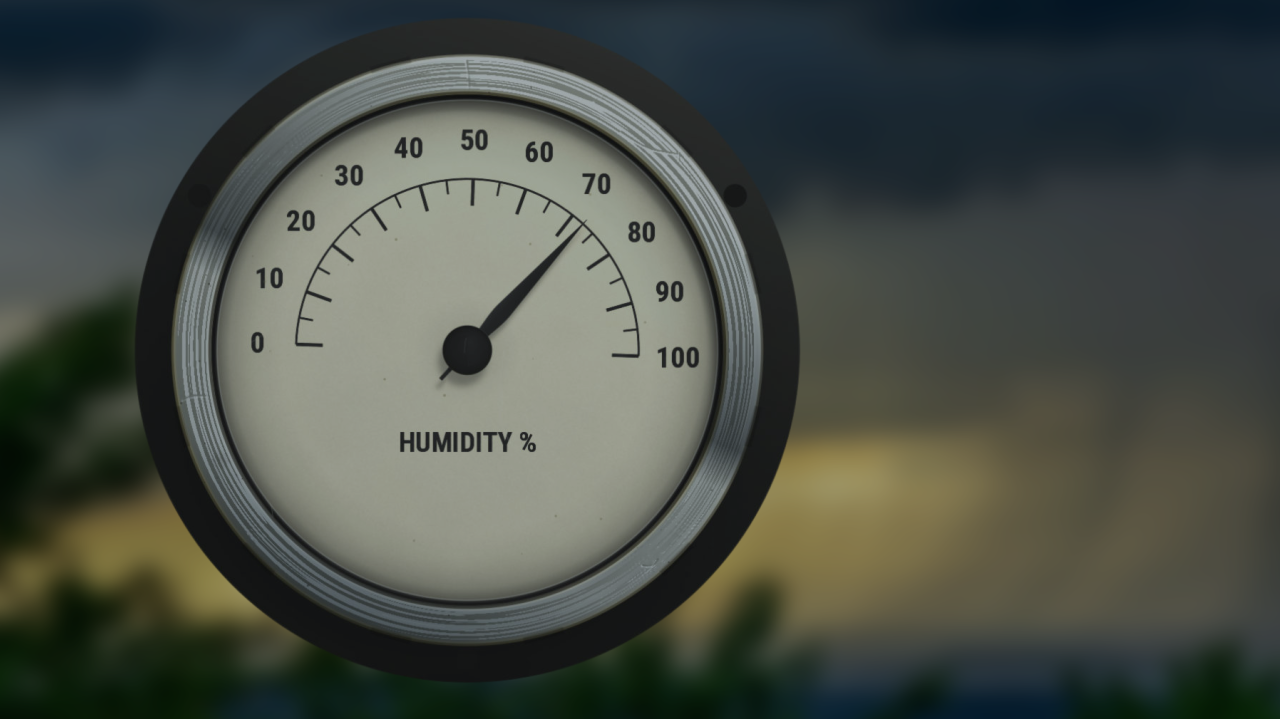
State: 72.5 %
